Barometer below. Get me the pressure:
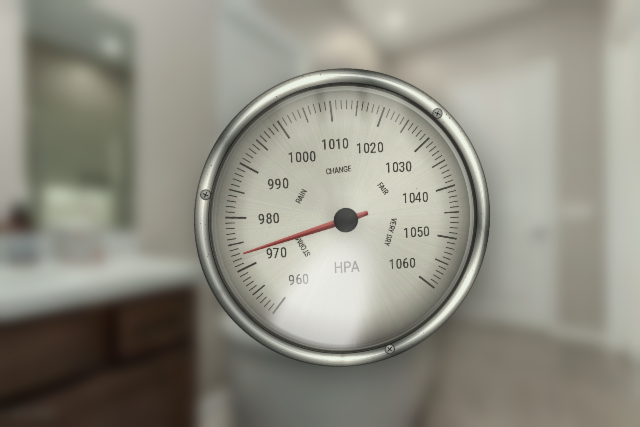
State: 973 hPa
